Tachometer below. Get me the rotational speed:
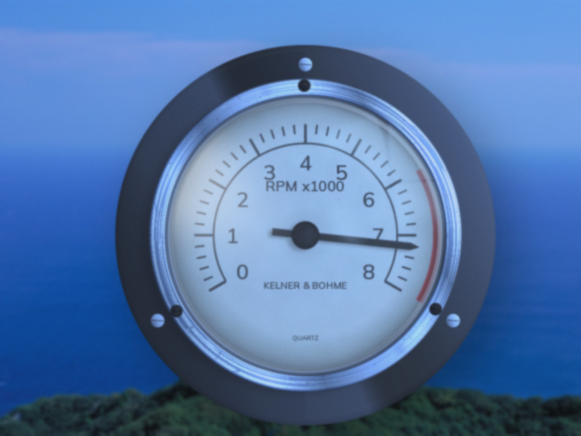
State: 7200 rpm
